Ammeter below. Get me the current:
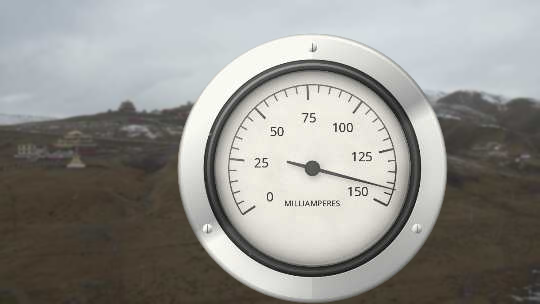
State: 142.5 mA
